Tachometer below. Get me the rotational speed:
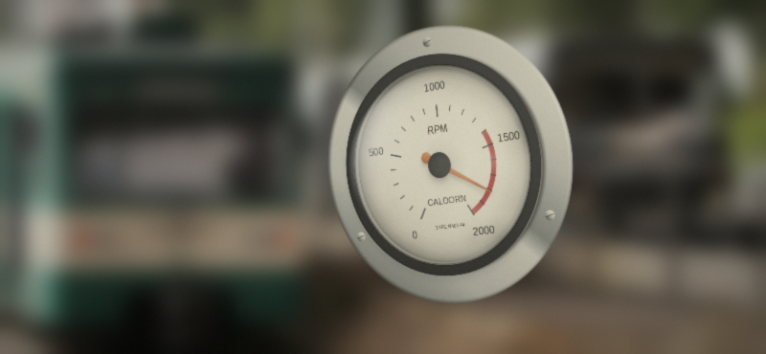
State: 1800 rpm
